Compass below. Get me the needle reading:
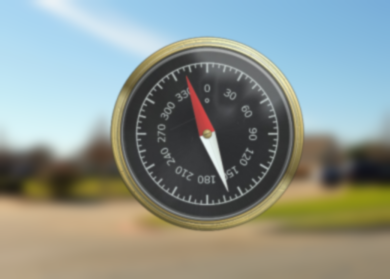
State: 340 °
